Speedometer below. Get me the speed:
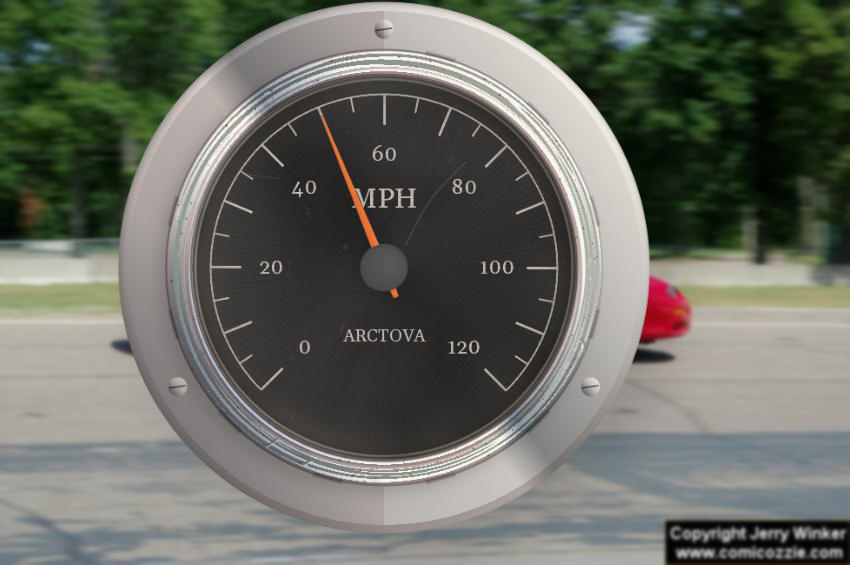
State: 50 mph
